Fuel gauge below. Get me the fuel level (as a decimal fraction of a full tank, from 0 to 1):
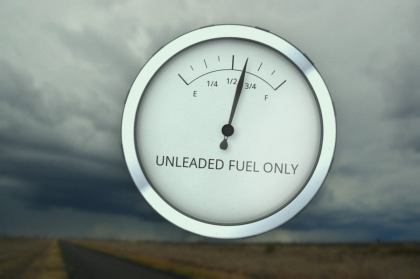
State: 0.625
